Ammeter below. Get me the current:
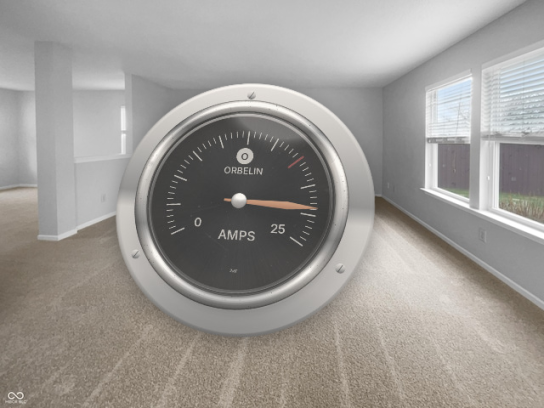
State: 22 A
